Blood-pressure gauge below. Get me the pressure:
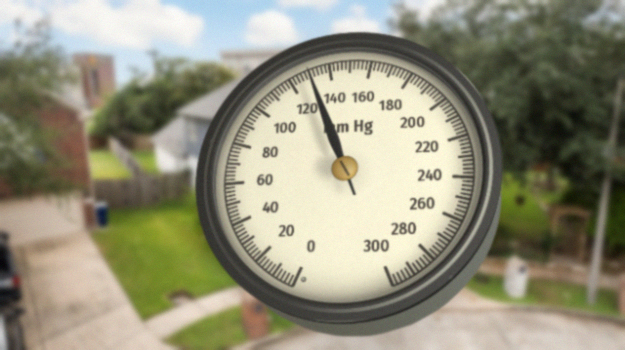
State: 130 mmHg
